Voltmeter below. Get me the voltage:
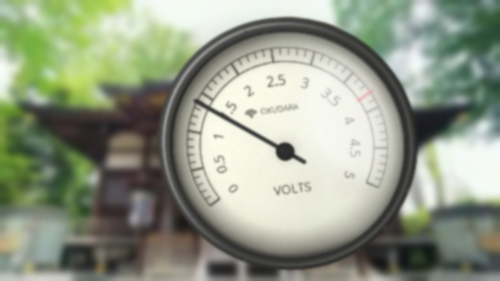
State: 1.4 V
